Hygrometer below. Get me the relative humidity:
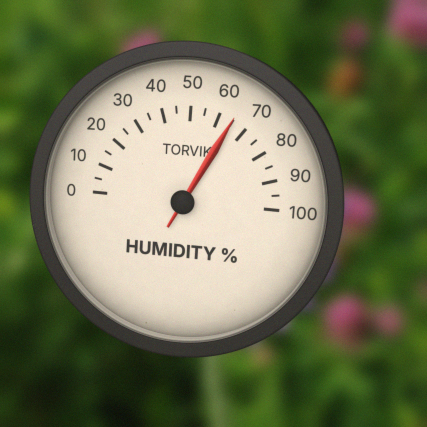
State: 65 %
